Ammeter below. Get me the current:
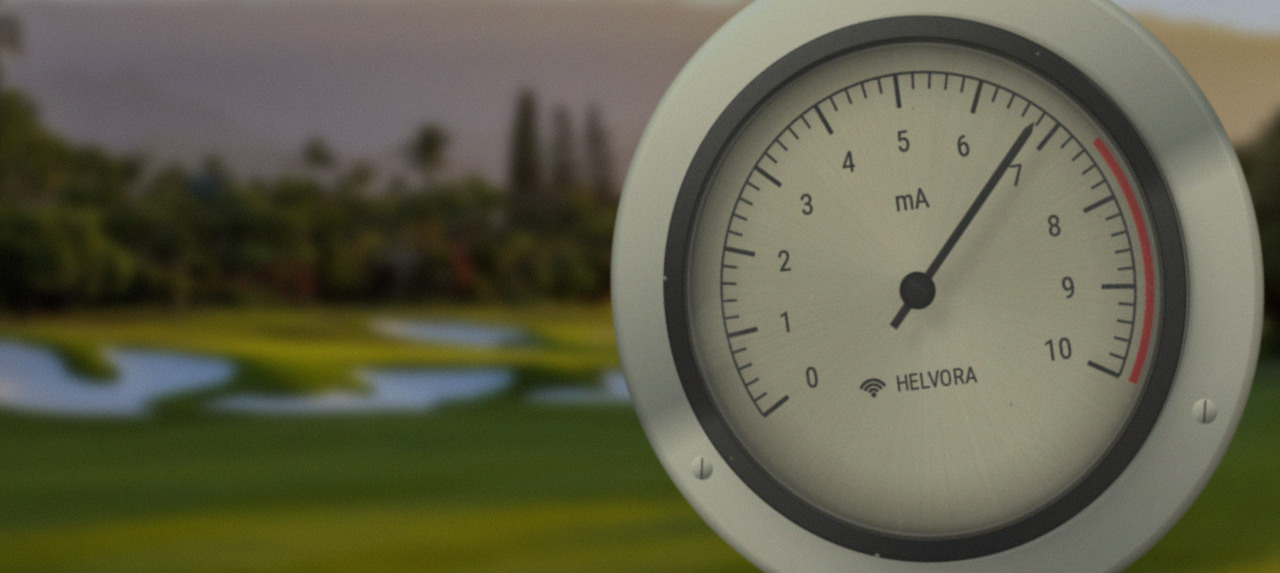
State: 6.8 mA
